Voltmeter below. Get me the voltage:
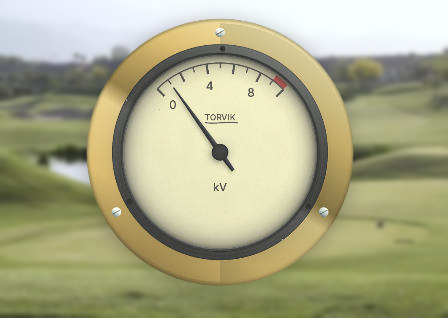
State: 1 kV
